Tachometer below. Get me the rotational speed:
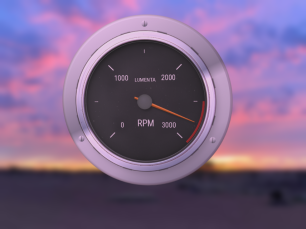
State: 2750 rpm
